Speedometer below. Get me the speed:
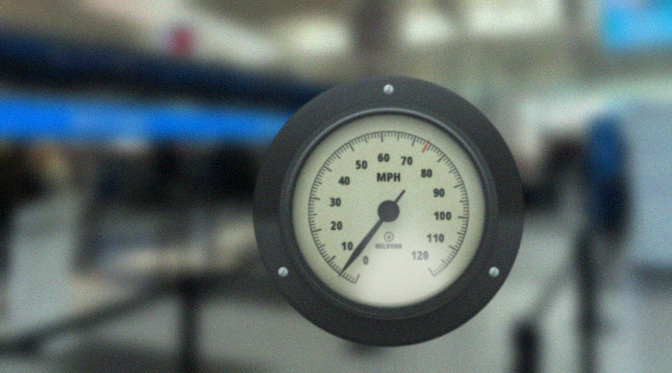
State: 5 mph
